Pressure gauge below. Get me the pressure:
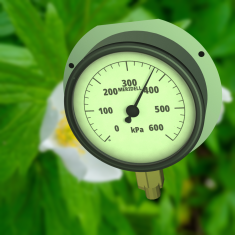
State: 370 kPa
